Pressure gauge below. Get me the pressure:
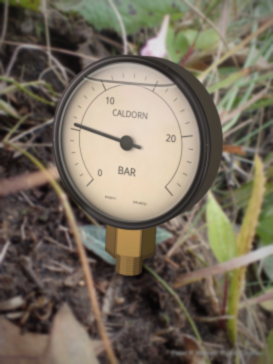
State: 5.5 bar
